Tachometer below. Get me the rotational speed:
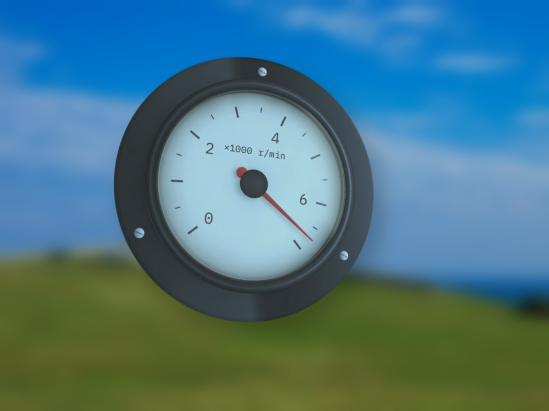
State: 6750 rpm
